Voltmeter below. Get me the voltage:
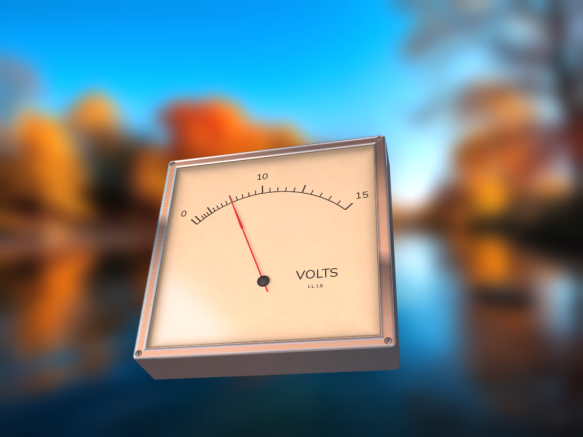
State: 7.5 V
